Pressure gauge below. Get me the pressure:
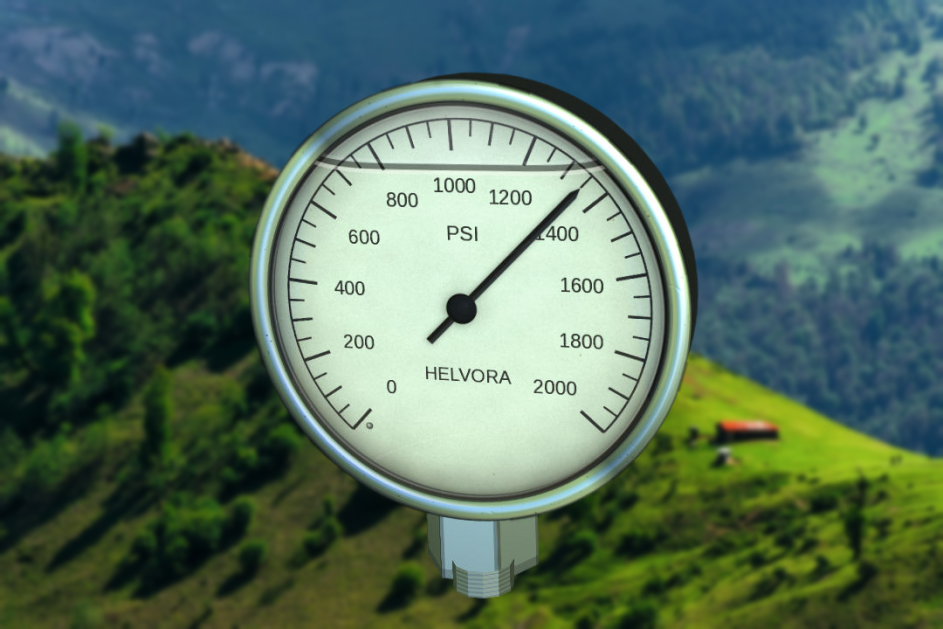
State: 1350 psi
